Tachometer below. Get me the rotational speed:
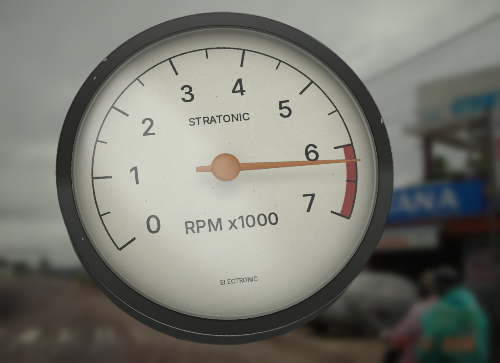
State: 6250 rpm
